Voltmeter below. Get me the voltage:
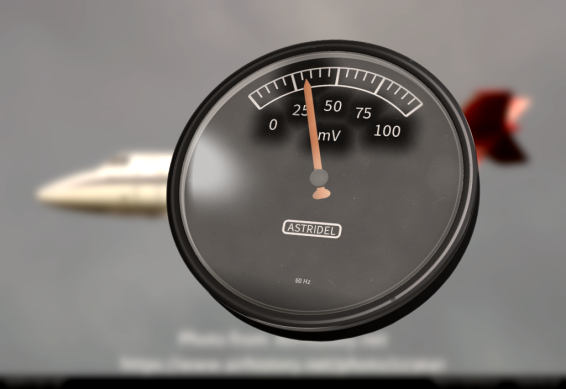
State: 32.5 mV
